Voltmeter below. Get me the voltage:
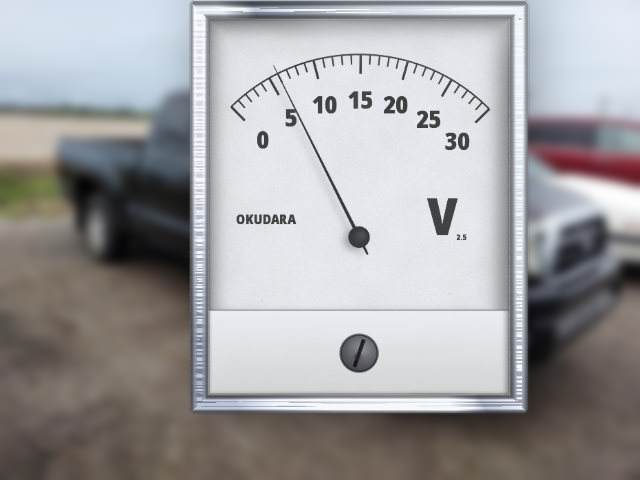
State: 6 V
